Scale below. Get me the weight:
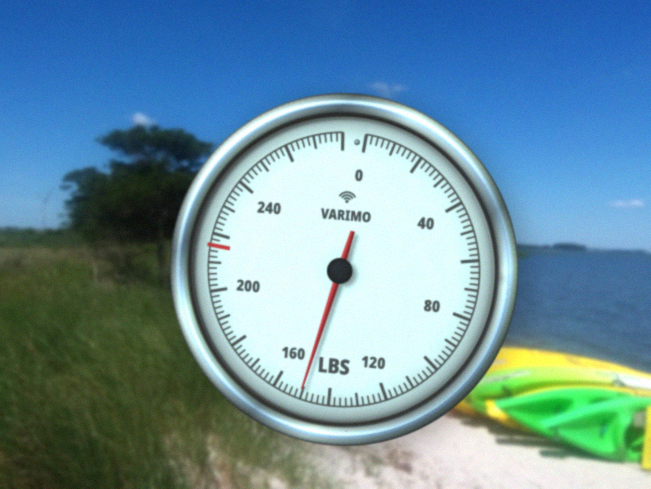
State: 150 lb
